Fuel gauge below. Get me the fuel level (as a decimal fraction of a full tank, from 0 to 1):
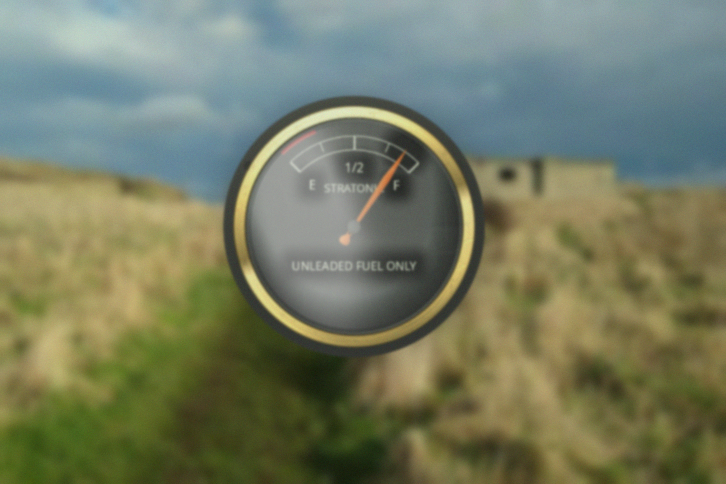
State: 0.875
